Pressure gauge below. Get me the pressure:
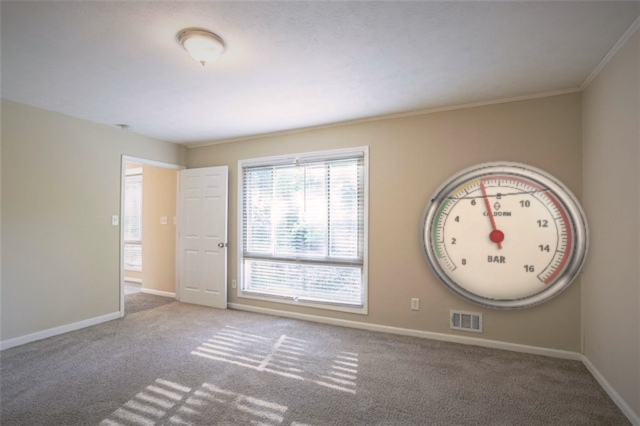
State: 7 bar
